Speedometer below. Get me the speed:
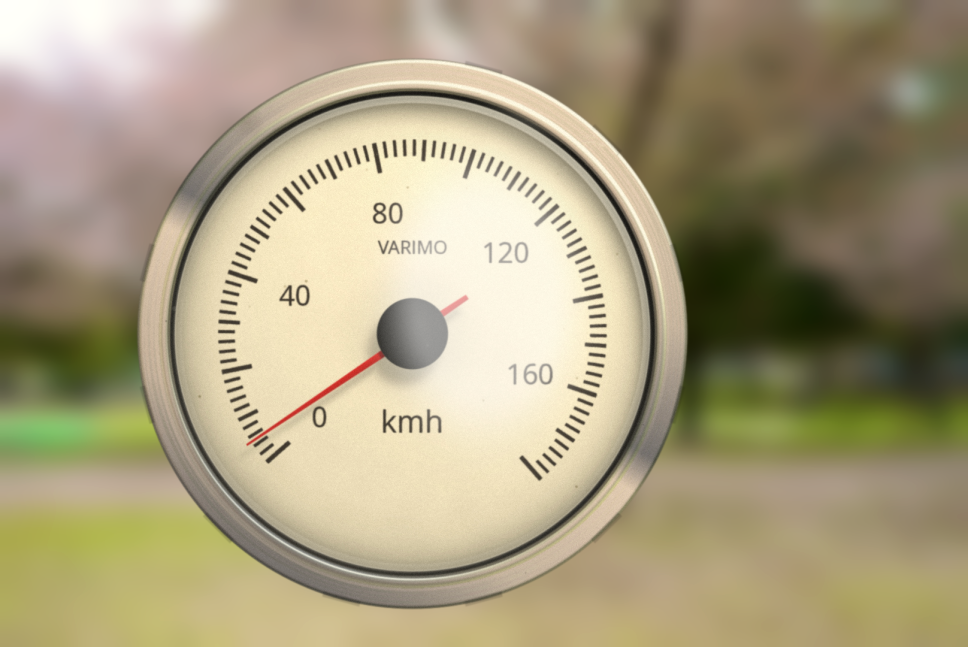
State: 5 km/h
